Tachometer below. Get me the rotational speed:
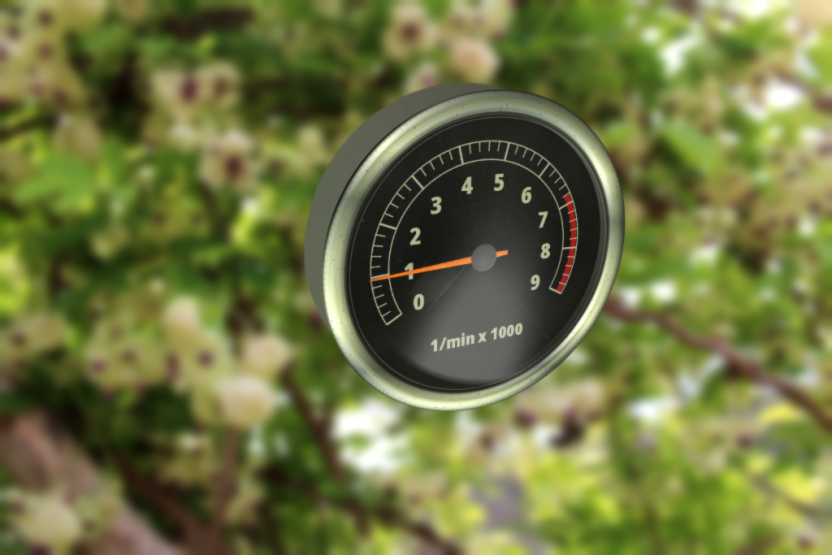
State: 1000 rpm
